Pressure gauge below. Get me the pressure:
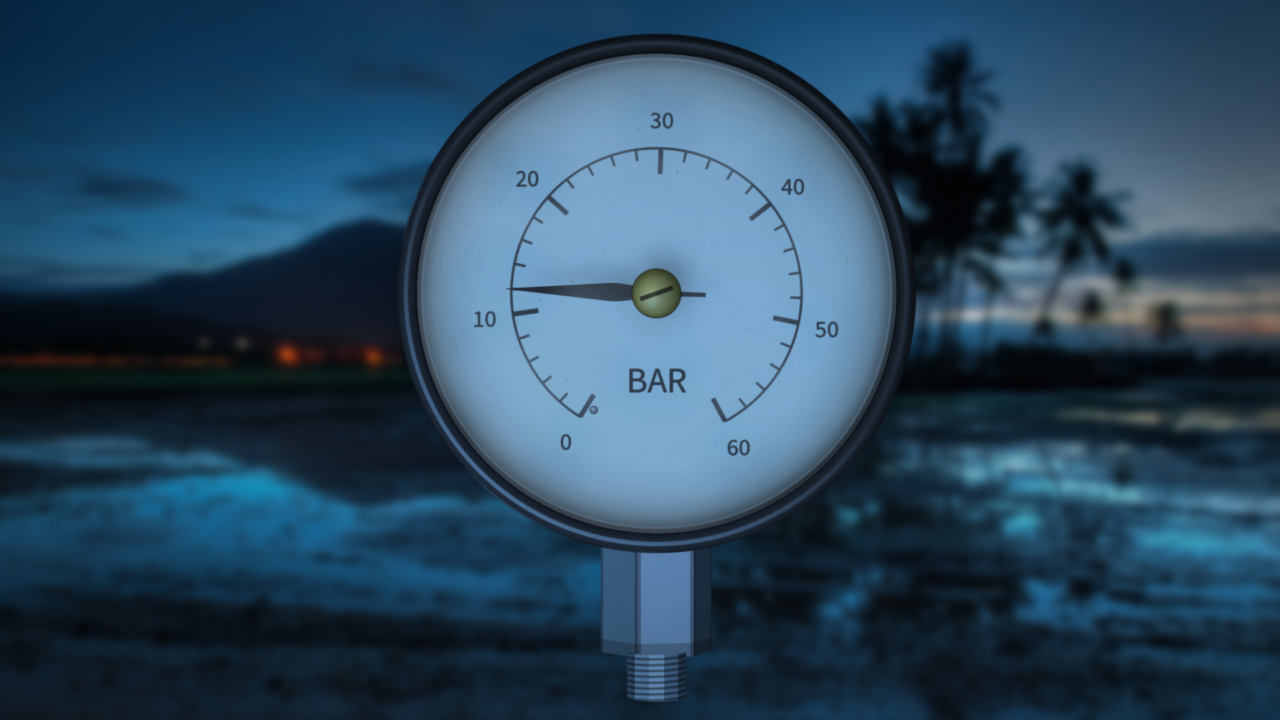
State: 12 bar
